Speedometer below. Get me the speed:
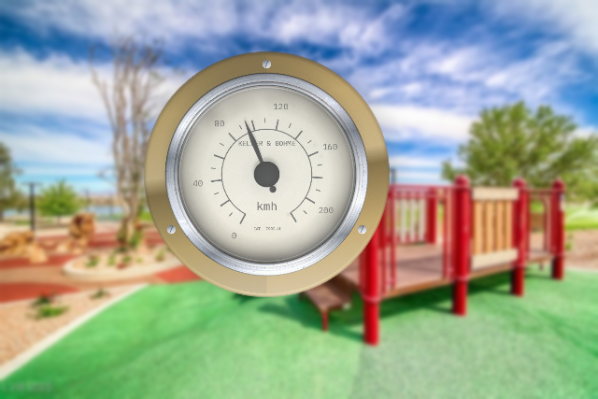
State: 95 km/h
